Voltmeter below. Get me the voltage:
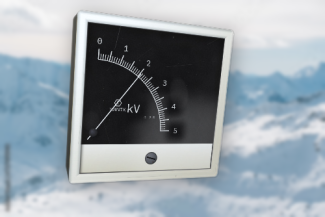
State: 2 kV
